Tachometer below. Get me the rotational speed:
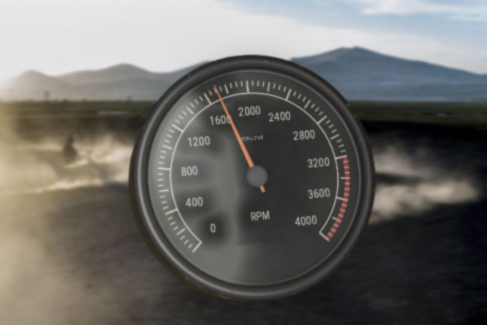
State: 1700 rpm
